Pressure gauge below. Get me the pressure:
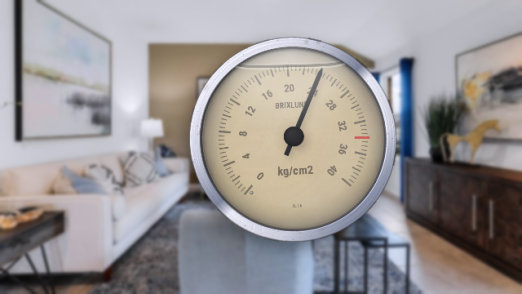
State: 24 kg/cm²
